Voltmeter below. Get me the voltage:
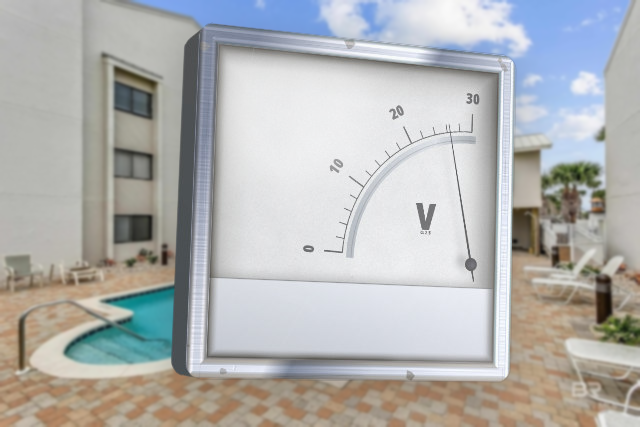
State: 26 V
